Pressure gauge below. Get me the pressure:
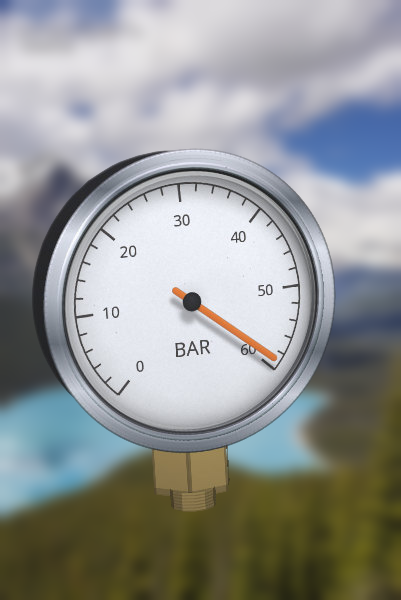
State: 59 bar
